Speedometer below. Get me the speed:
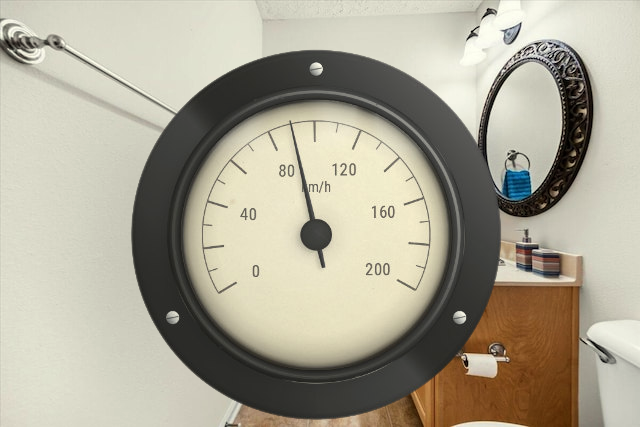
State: 90 km/h
